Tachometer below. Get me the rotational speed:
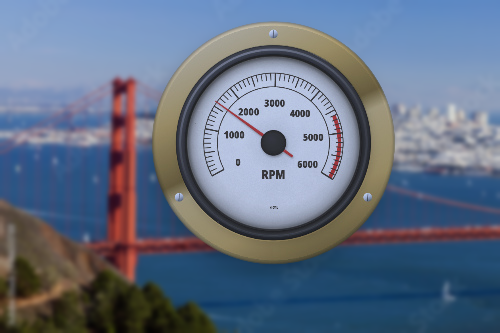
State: 1600 rpm
